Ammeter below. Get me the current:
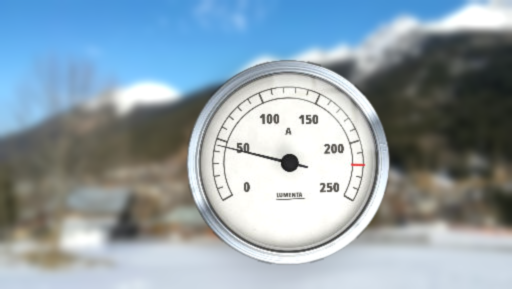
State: 45 A
